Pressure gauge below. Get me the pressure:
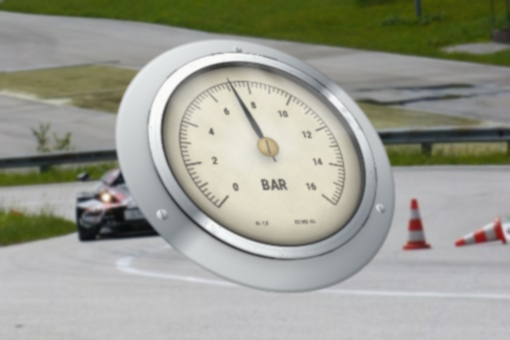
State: 7 bar
